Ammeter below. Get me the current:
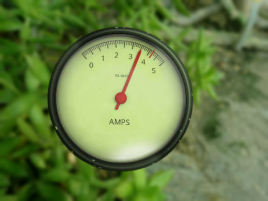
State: 3.5 A
